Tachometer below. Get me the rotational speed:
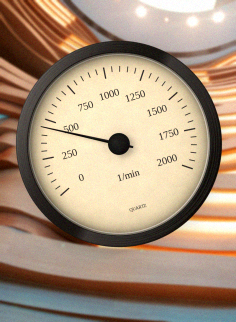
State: 450 rpm
